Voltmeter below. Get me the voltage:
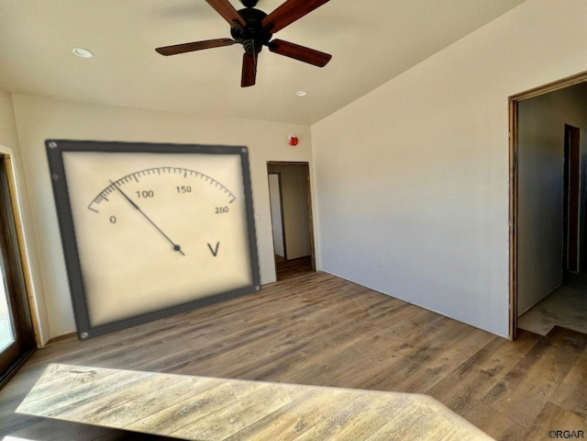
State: 75 V
